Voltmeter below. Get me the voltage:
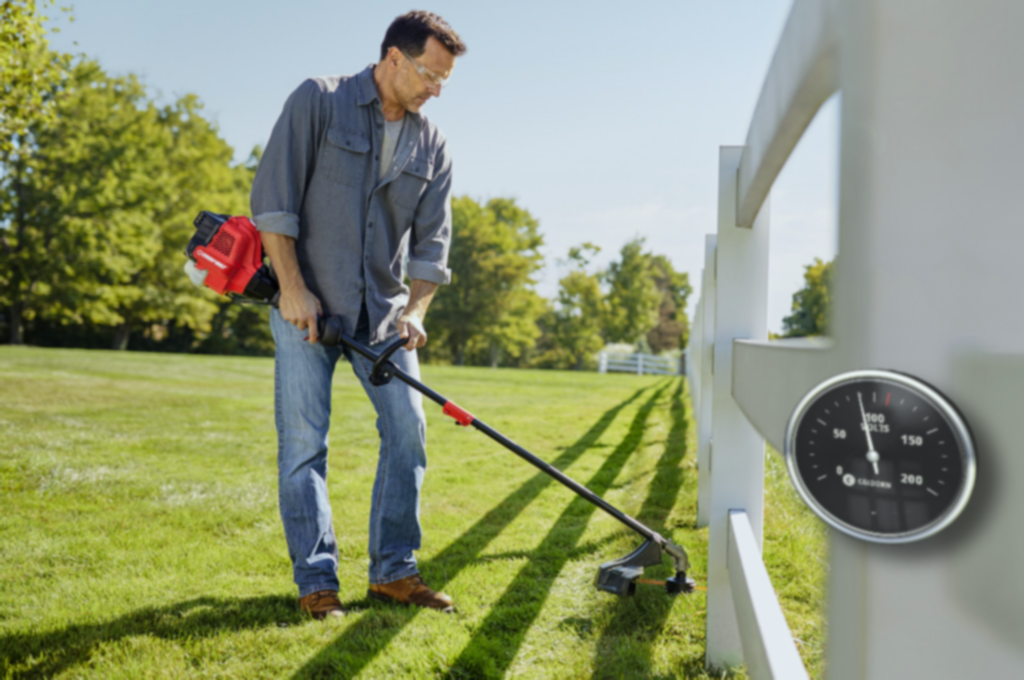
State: 90 V
